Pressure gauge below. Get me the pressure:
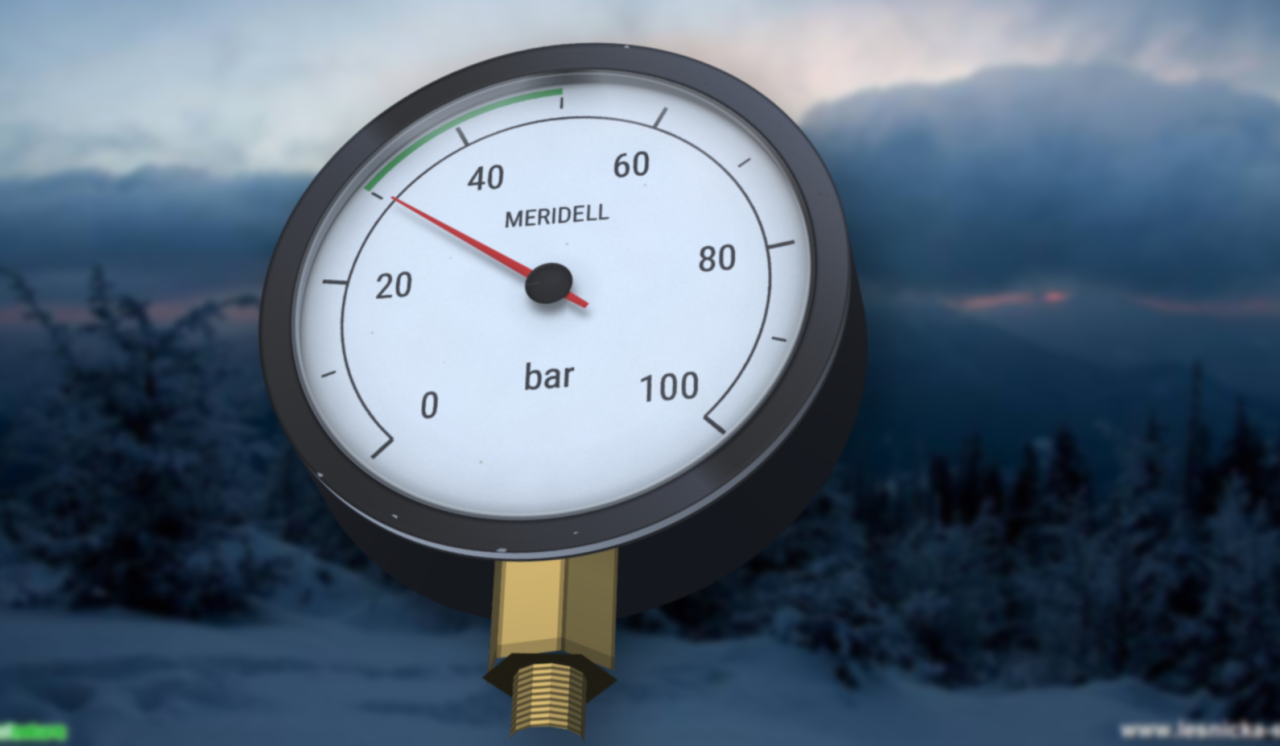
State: 30 bar
